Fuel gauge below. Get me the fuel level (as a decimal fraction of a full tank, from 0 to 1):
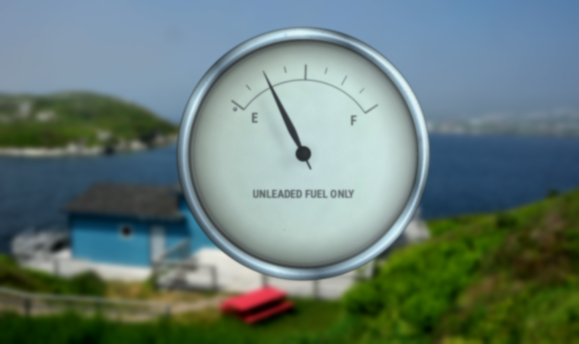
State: 0.25
